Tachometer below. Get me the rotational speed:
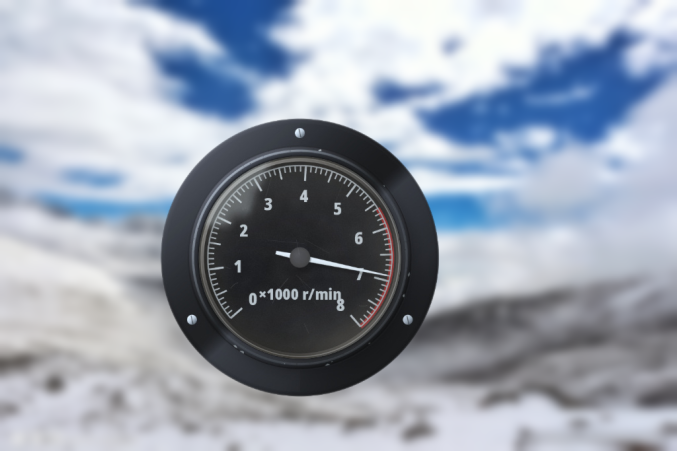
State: 6900 rpm
